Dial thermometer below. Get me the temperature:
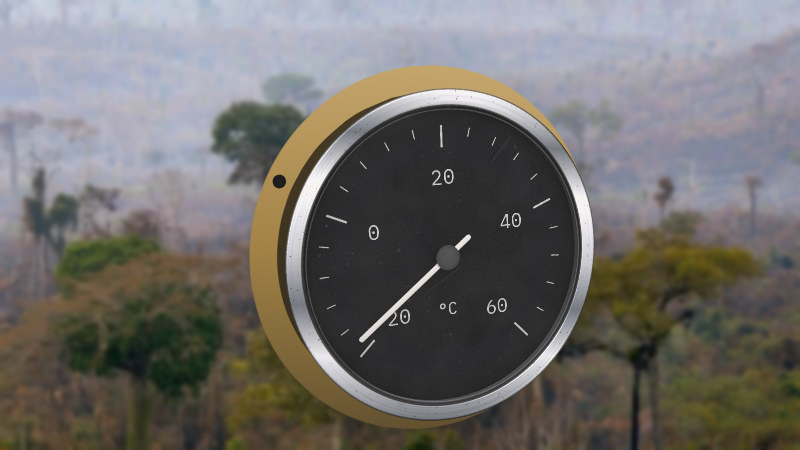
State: -18 °C
